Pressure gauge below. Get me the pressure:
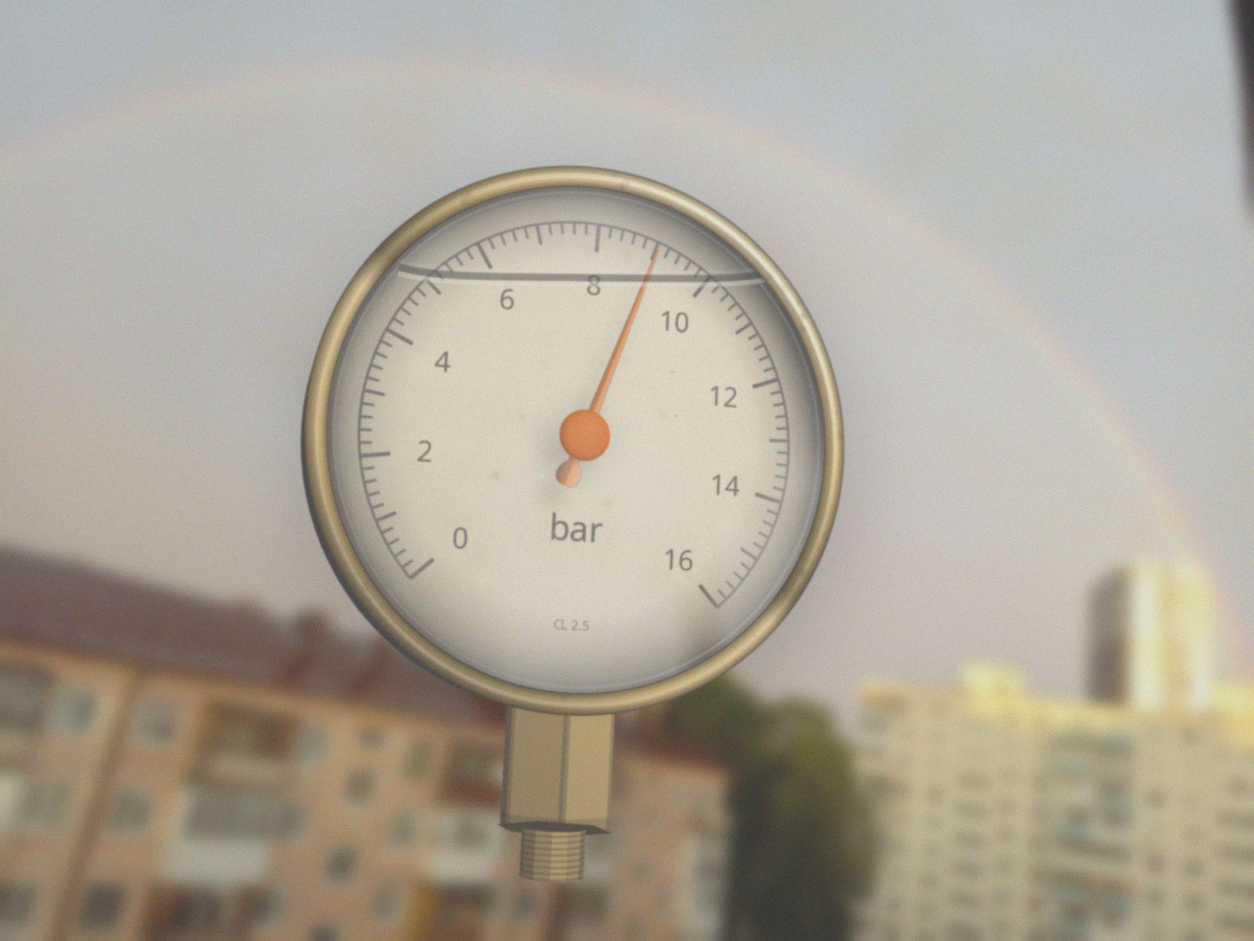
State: 9 bar
